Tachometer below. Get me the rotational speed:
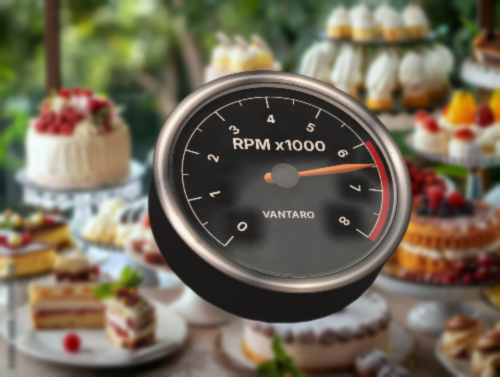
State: 6500 rpm
